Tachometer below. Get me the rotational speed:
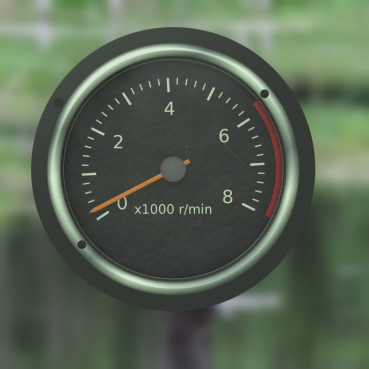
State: 200 rpm
